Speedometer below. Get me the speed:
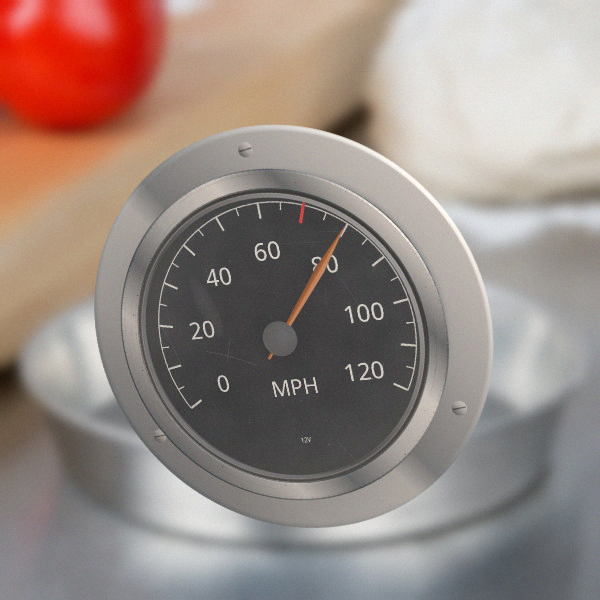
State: 80 mph
